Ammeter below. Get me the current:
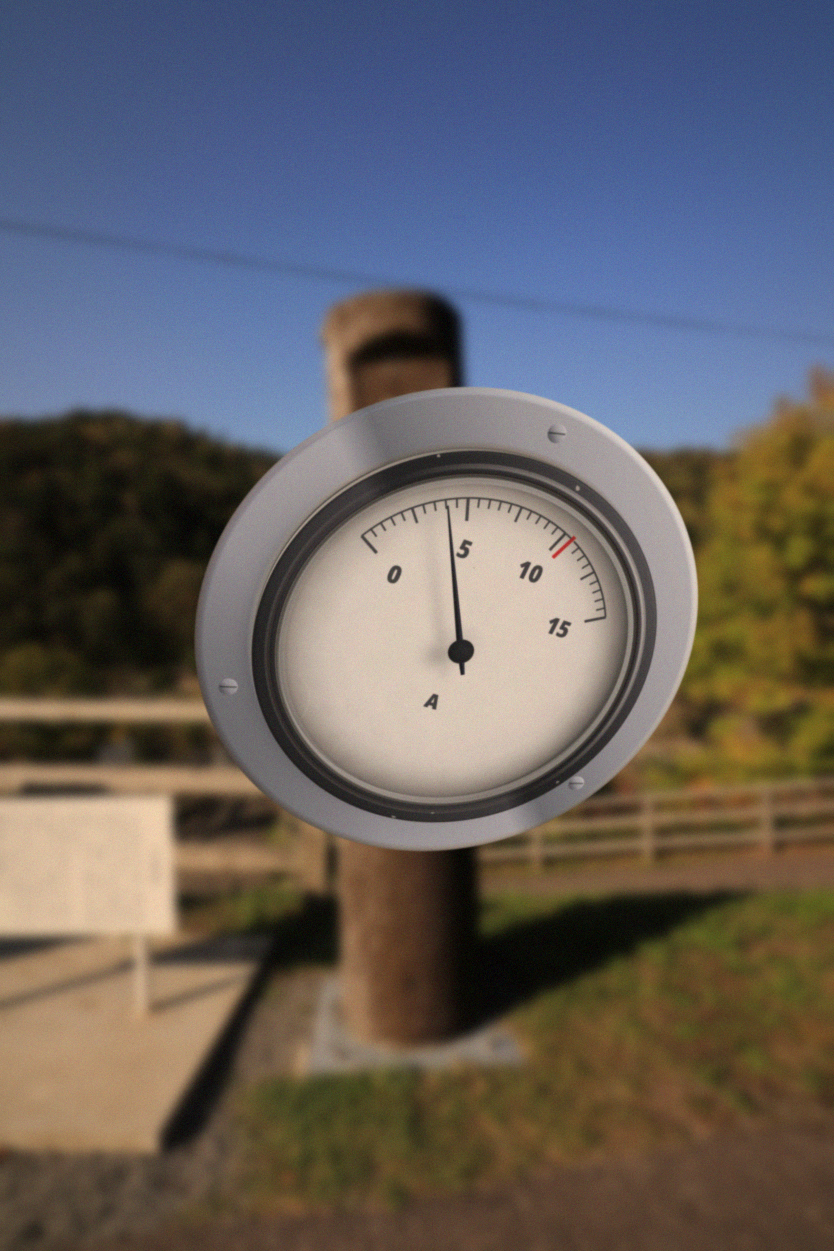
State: 4 A
